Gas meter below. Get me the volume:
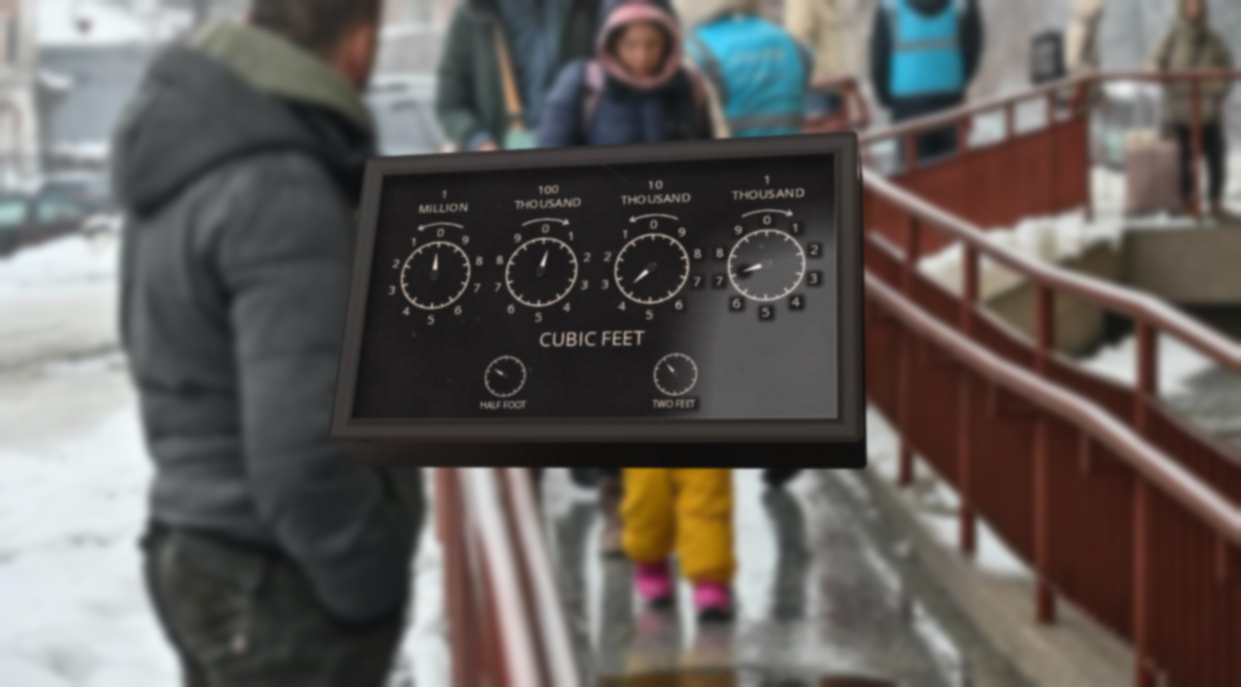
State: 3700 ft³
